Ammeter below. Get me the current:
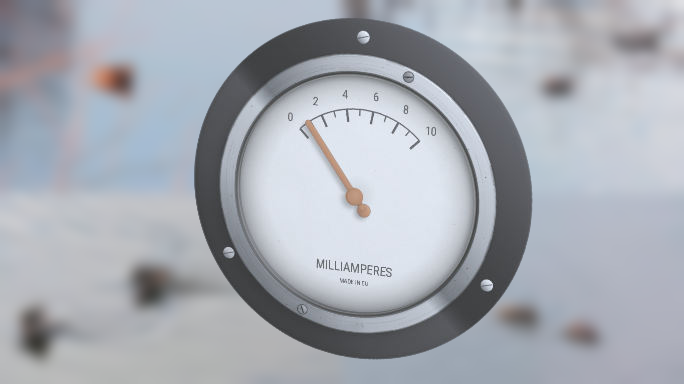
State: 1 mA
